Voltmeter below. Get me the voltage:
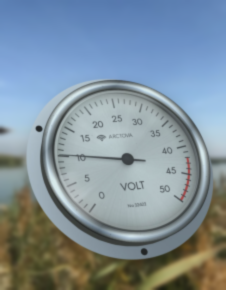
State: 10 V
